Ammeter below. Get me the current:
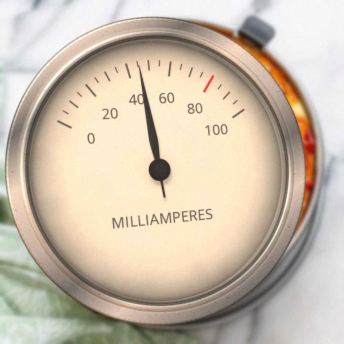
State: 45 mA
